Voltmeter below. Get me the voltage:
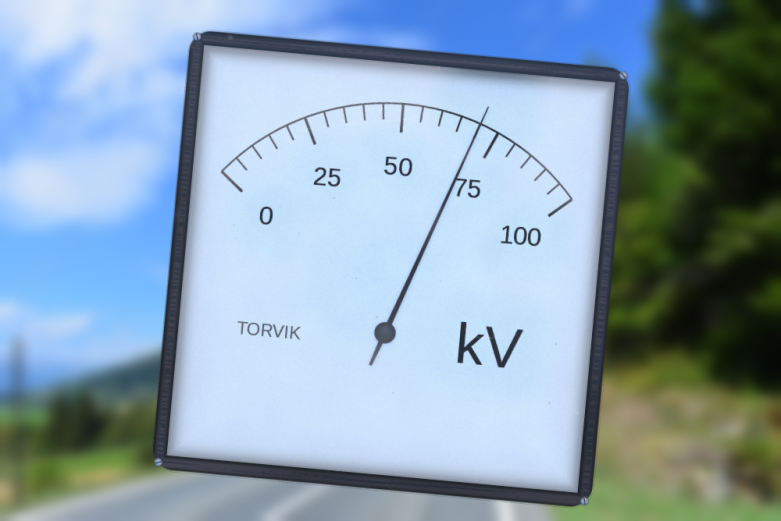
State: 70 kV
